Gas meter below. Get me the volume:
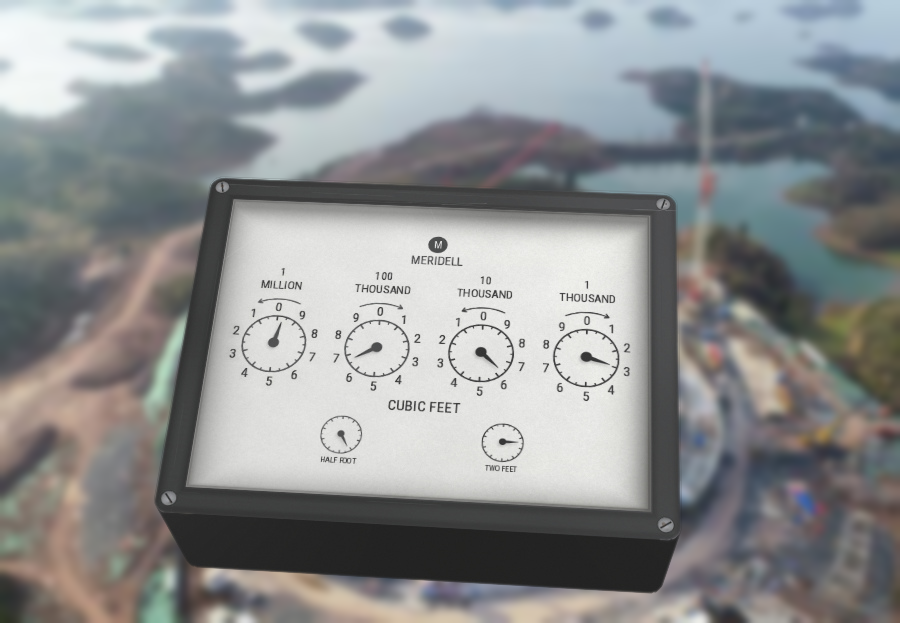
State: 966300 ft³
